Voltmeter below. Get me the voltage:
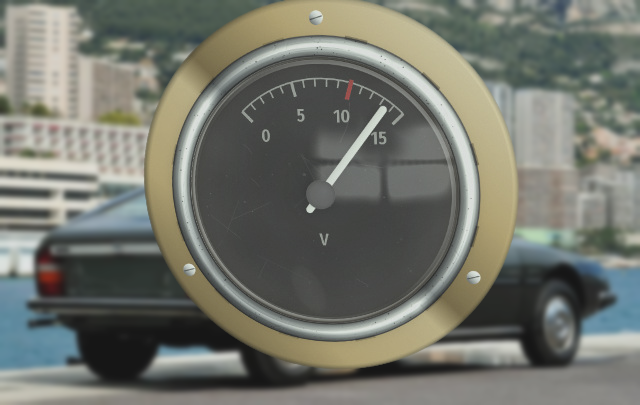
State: 13.5 V
